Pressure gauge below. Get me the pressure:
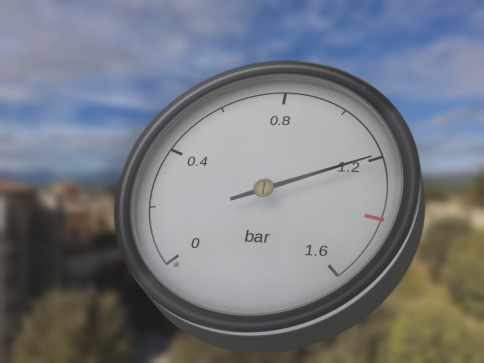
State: 1.2 bar
